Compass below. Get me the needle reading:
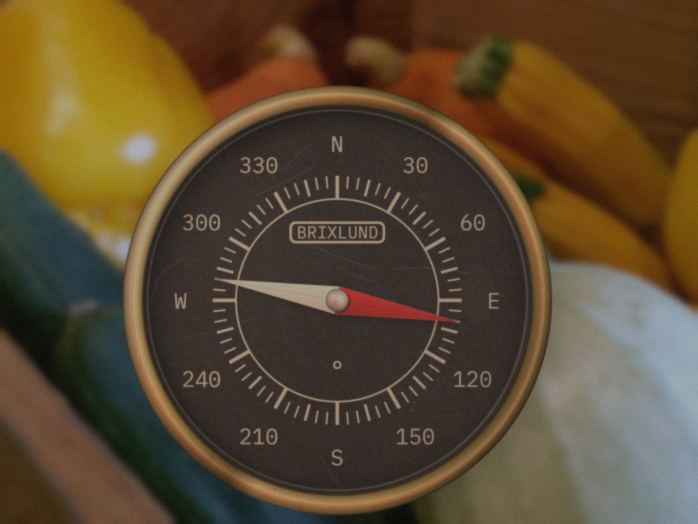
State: 100 °
